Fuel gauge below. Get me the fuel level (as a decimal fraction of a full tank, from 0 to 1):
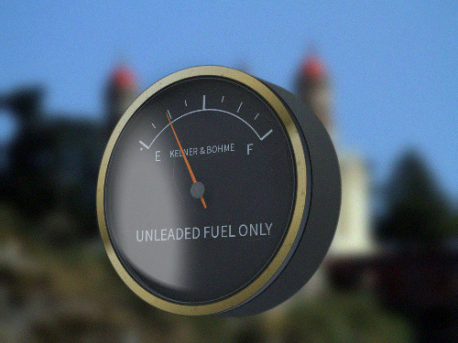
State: 0.25
